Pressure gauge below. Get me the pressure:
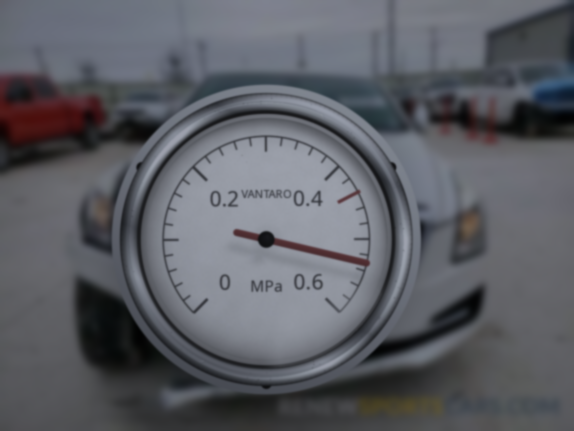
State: 0.53 MPa
